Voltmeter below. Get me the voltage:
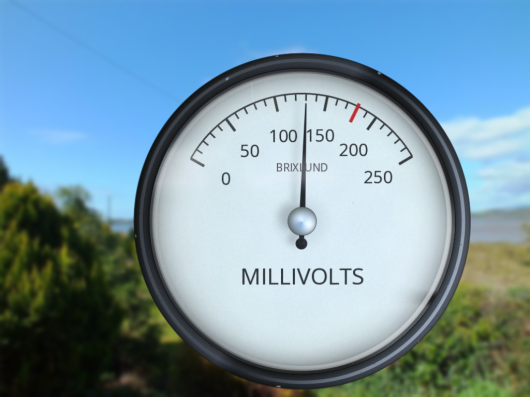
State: 130 mV
